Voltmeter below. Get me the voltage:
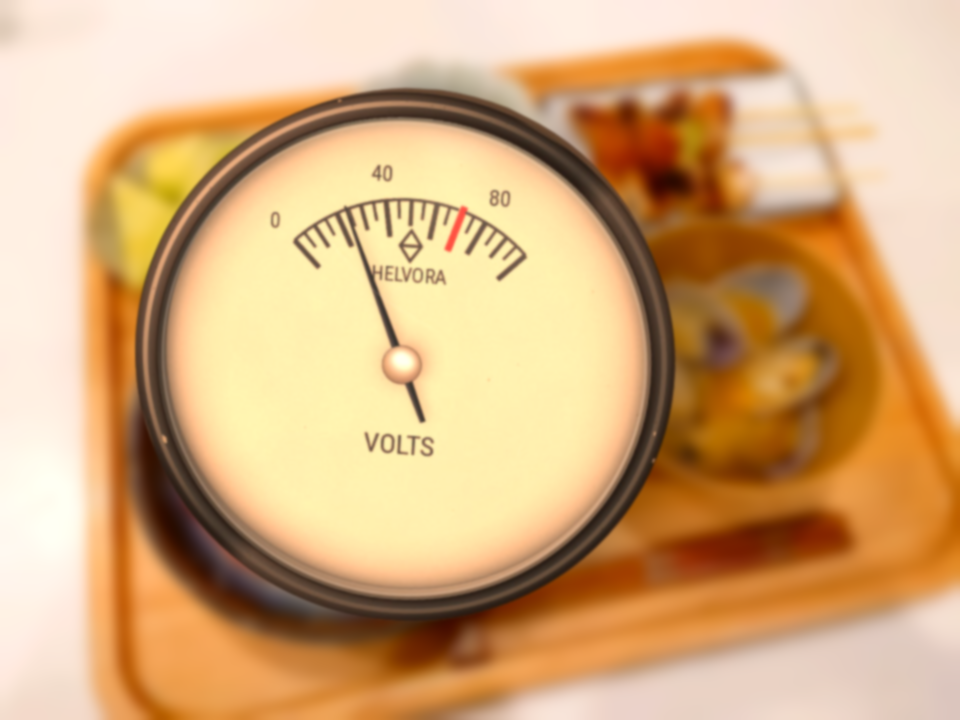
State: 25 V
